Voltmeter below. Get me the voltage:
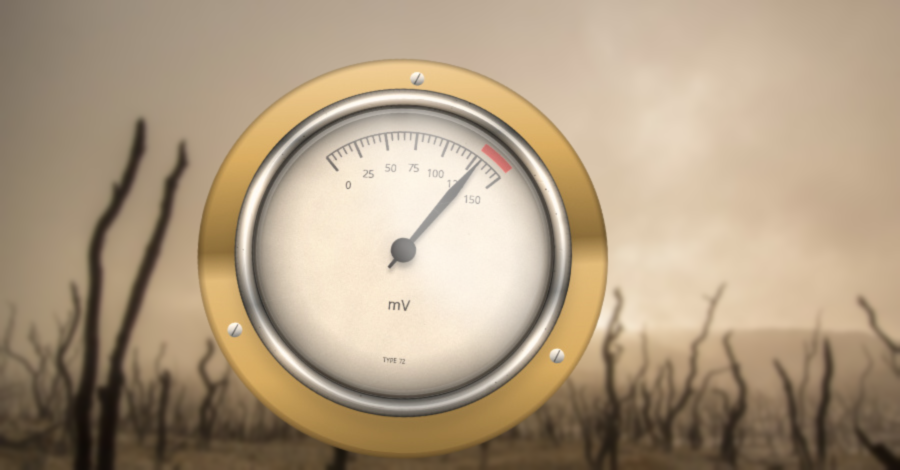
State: 130 mV
